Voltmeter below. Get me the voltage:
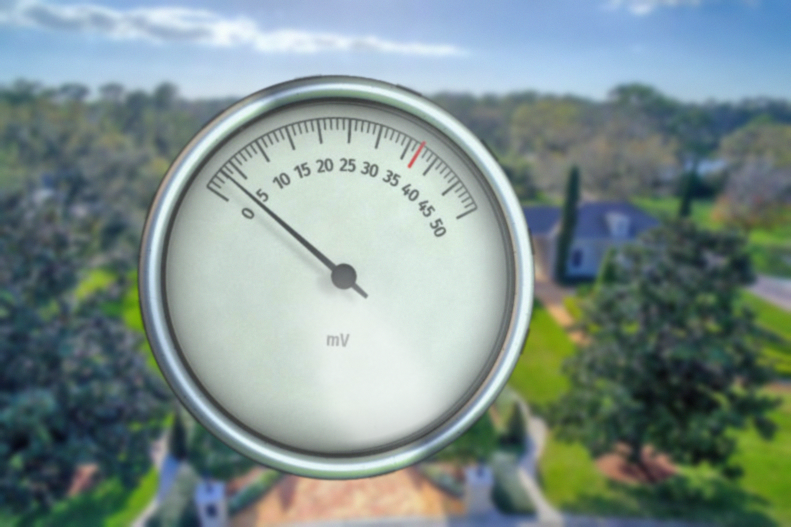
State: 3 mV
